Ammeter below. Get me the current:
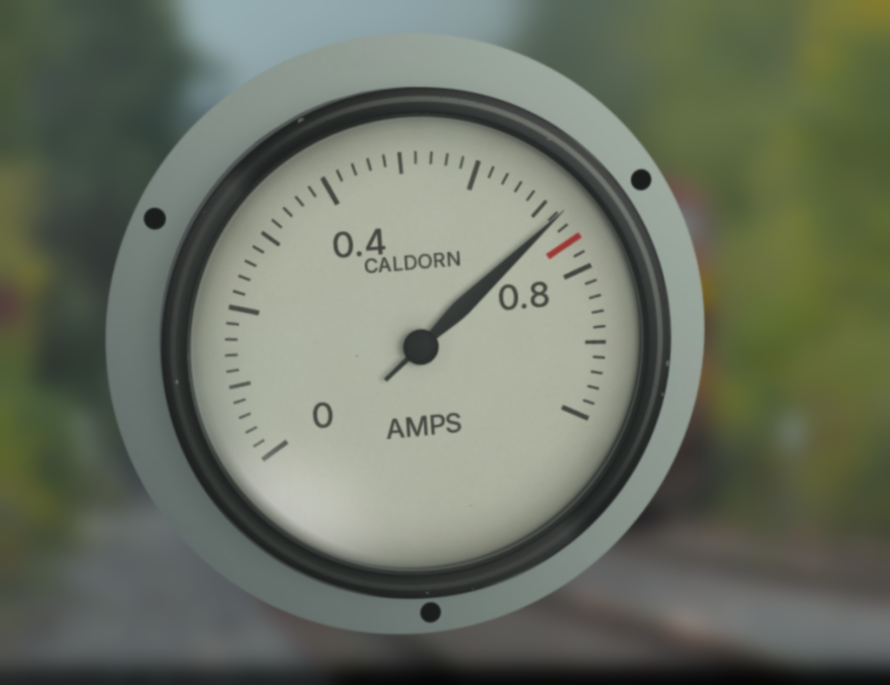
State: 0.72 A
